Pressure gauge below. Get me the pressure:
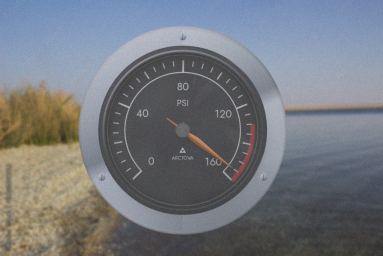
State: 155 psi
